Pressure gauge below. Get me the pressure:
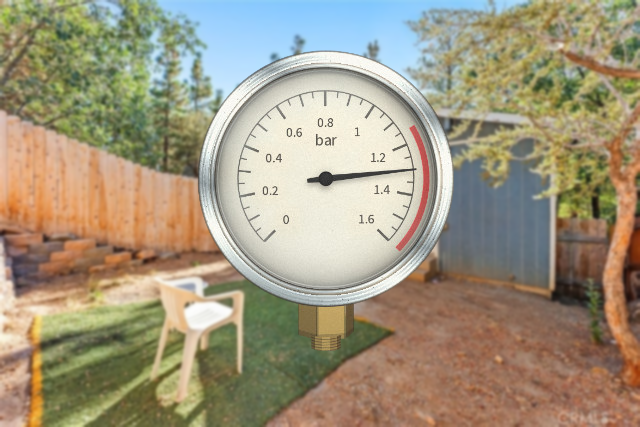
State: 1.3 bar
